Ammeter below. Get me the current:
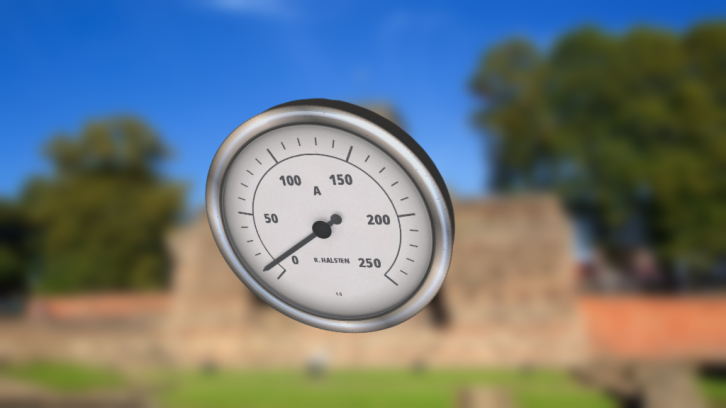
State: 10 A
